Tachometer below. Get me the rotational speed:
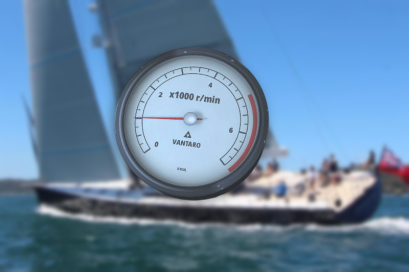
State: 1000 rpm
